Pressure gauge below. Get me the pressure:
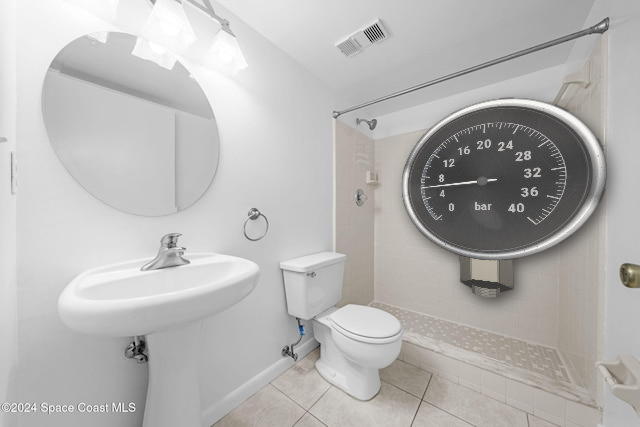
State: 6 bar
